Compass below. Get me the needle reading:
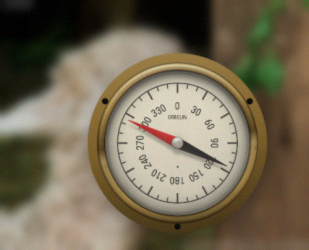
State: 295 °
